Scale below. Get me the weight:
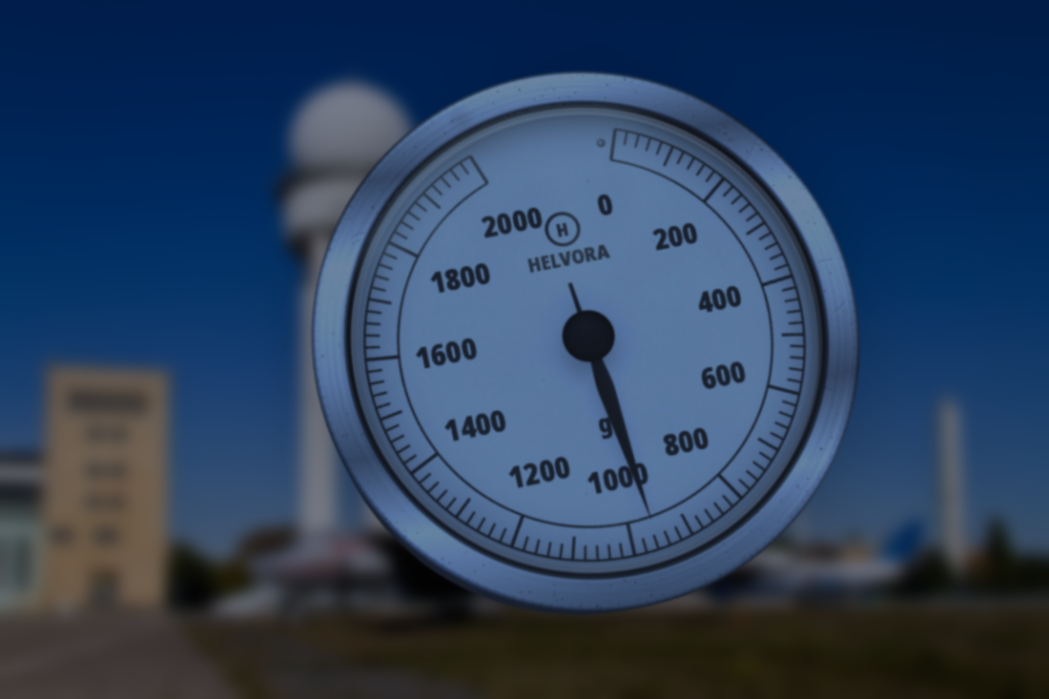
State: 960 g
